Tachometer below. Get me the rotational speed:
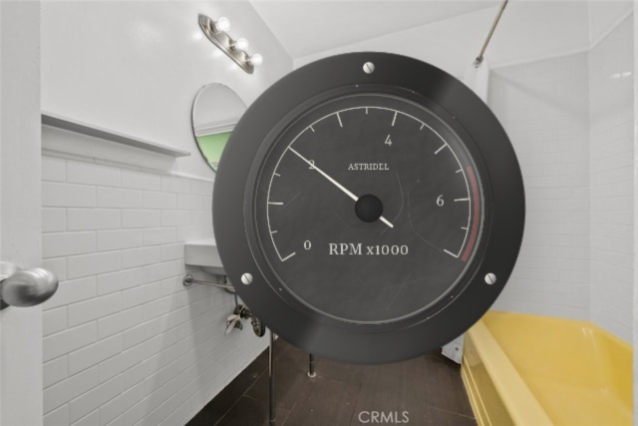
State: 2000 rpm
